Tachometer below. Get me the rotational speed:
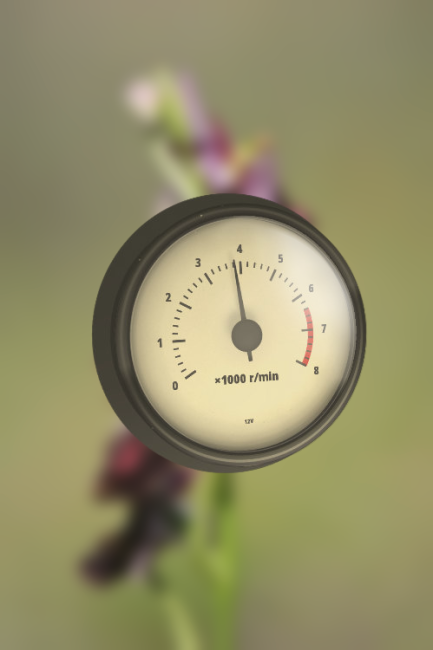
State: 3800 rpm
